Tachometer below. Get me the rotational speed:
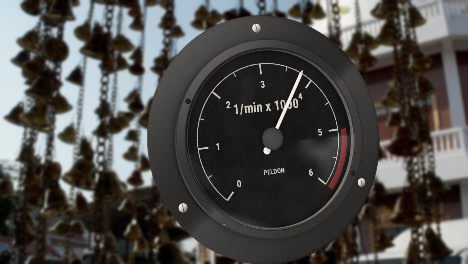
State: 3750 rpm
